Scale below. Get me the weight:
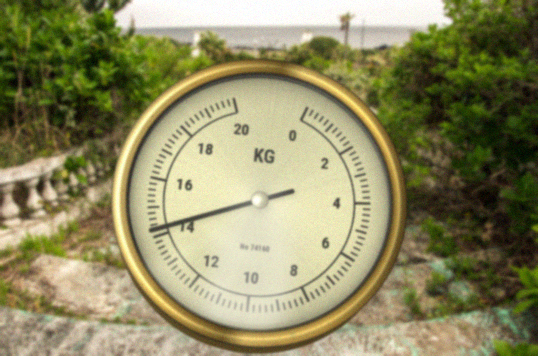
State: 14.2 kg
